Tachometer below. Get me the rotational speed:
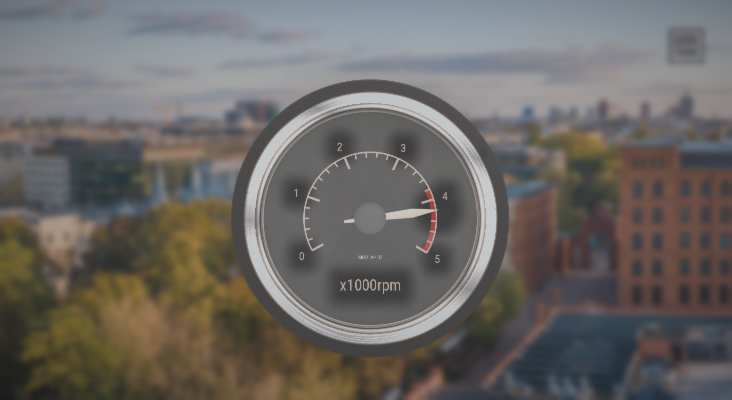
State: 4200 rpm
